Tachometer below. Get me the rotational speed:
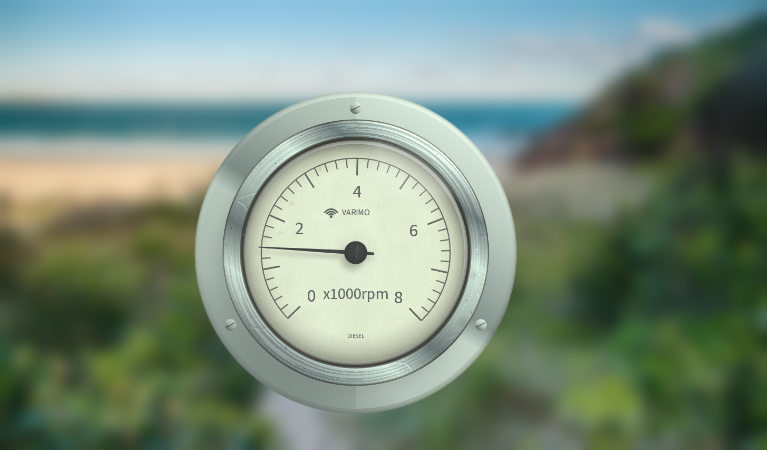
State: 1400 rpm
